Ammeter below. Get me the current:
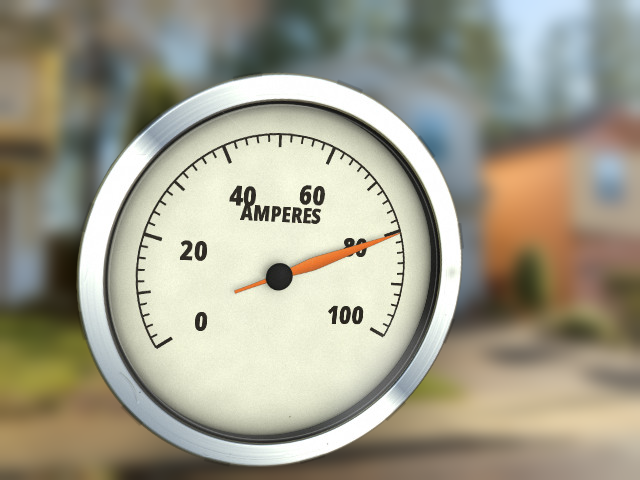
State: 80 A
